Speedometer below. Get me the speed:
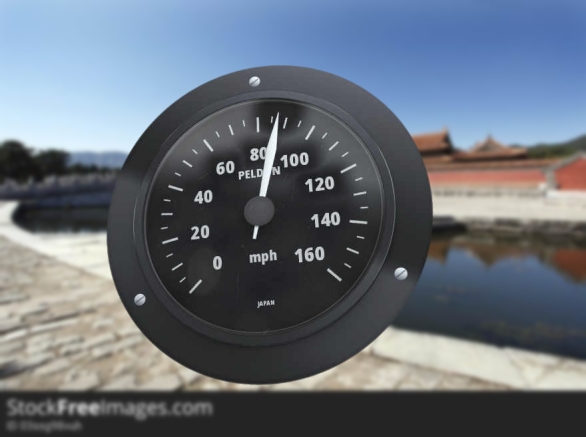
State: 87.5 mph
